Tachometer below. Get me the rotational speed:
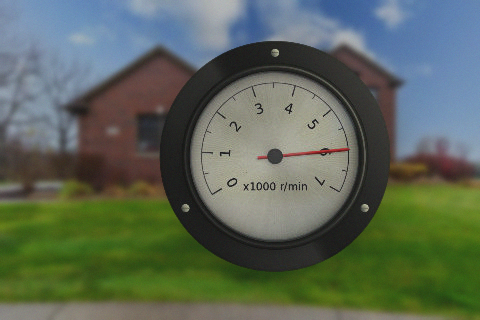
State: 6000 rpm
